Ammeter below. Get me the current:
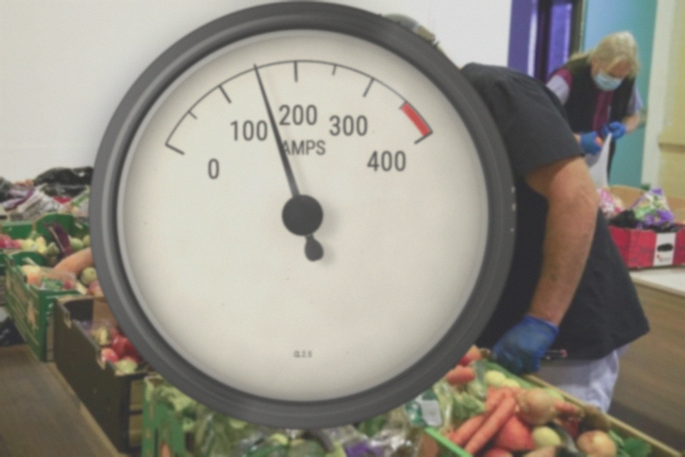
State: 150 A
